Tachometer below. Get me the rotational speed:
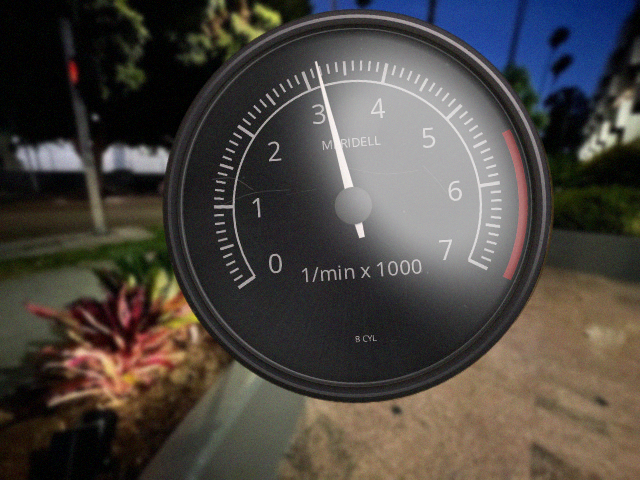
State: 3200 rpm
